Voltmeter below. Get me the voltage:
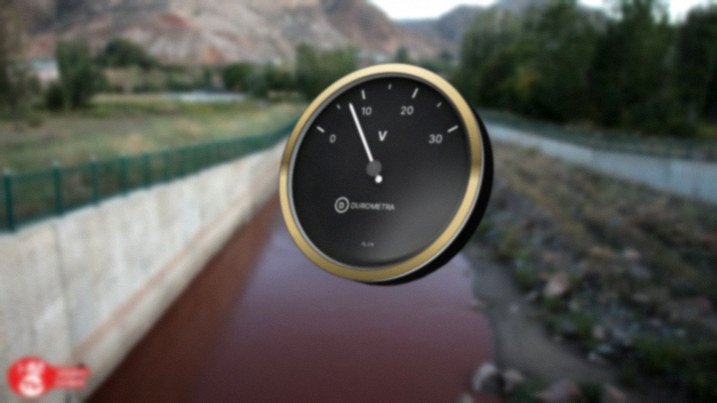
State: 7.5 V
